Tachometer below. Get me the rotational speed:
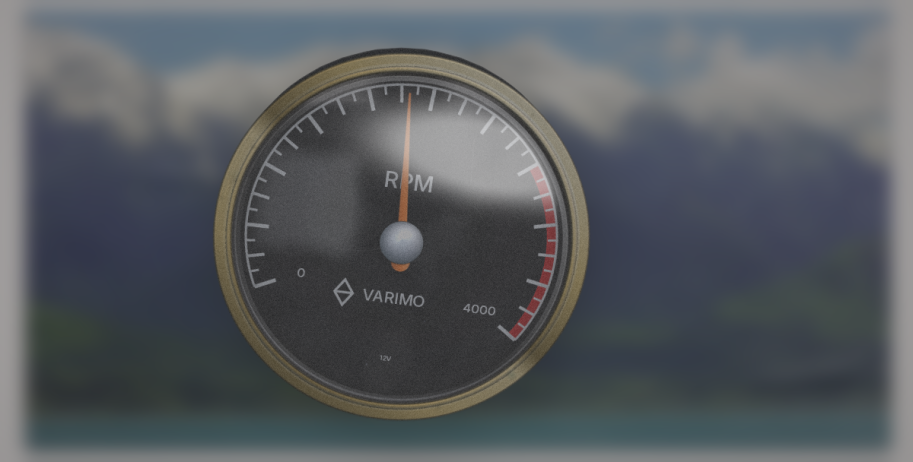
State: 1850 rpm
